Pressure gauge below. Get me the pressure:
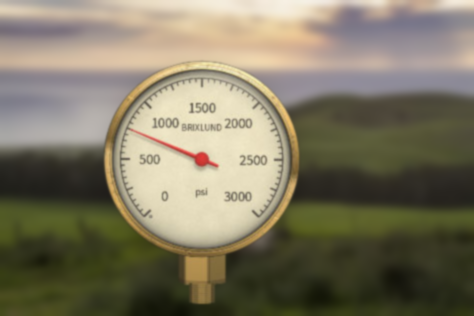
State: 750 psi
